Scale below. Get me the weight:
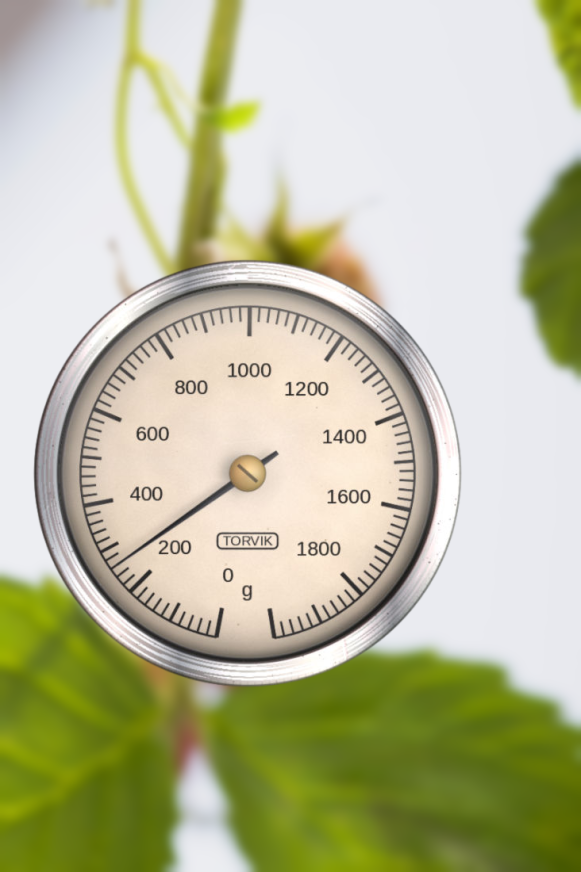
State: 260 g
